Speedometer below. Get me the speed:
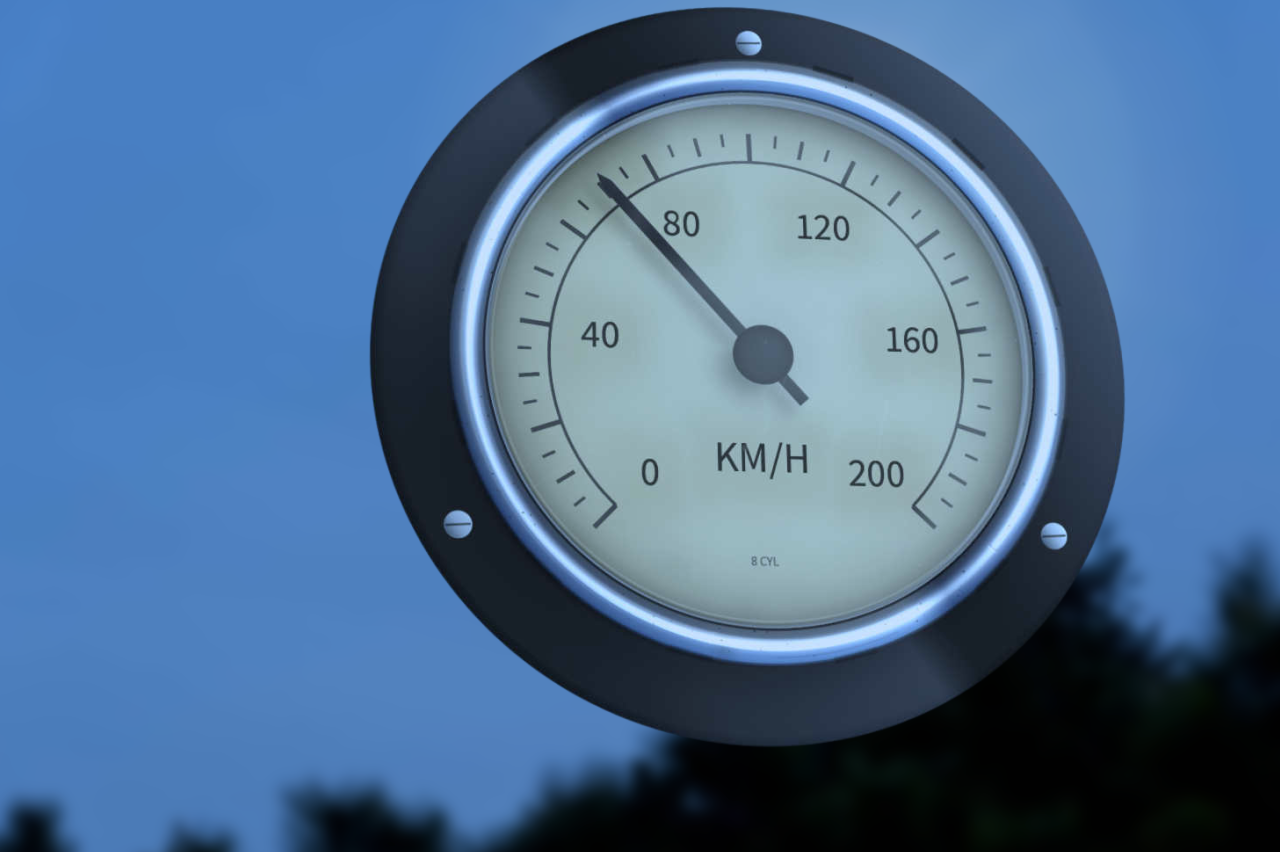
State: 70 km/h
